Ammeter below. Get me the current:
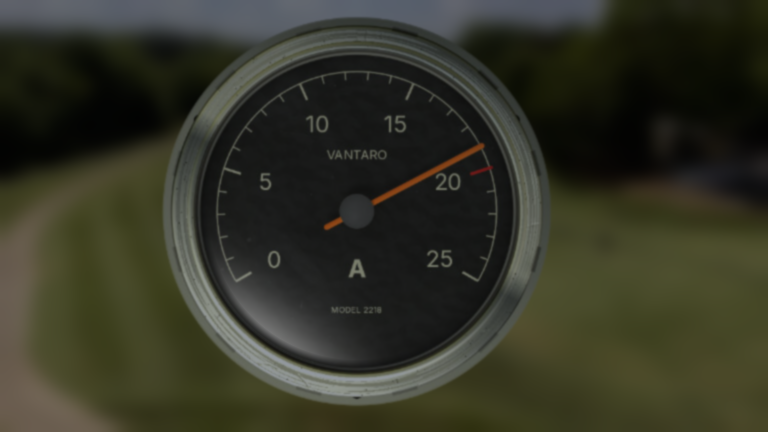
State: 19 A
